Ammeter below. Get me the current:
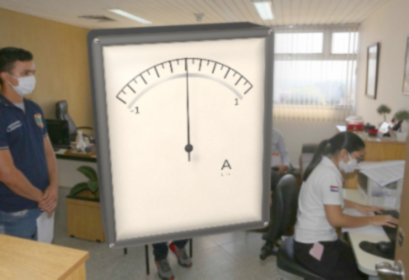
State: 0 A
